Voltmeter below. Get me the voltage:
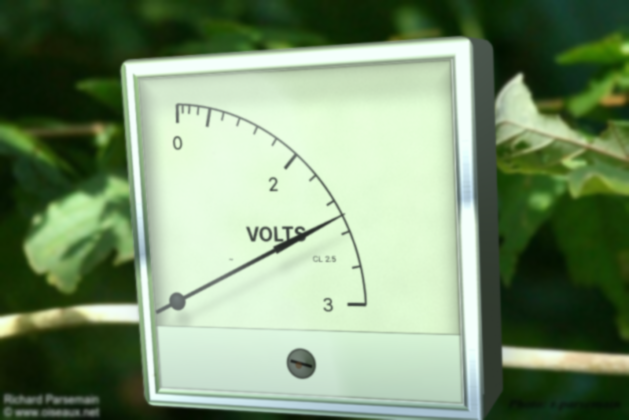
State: 2.5 V
